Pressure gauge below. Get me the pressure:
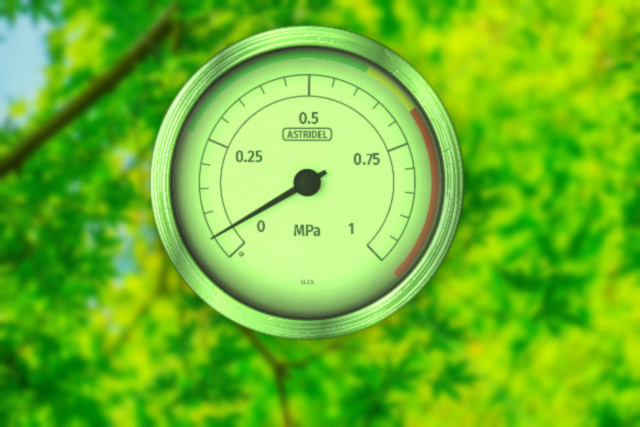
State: 0.05 MPa
